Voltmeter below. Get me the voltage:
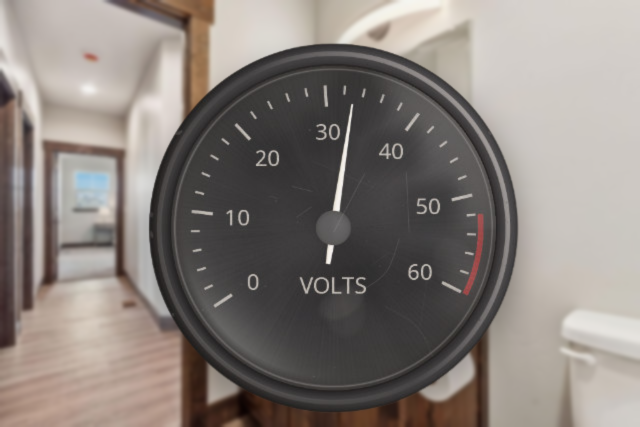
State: 33 V
